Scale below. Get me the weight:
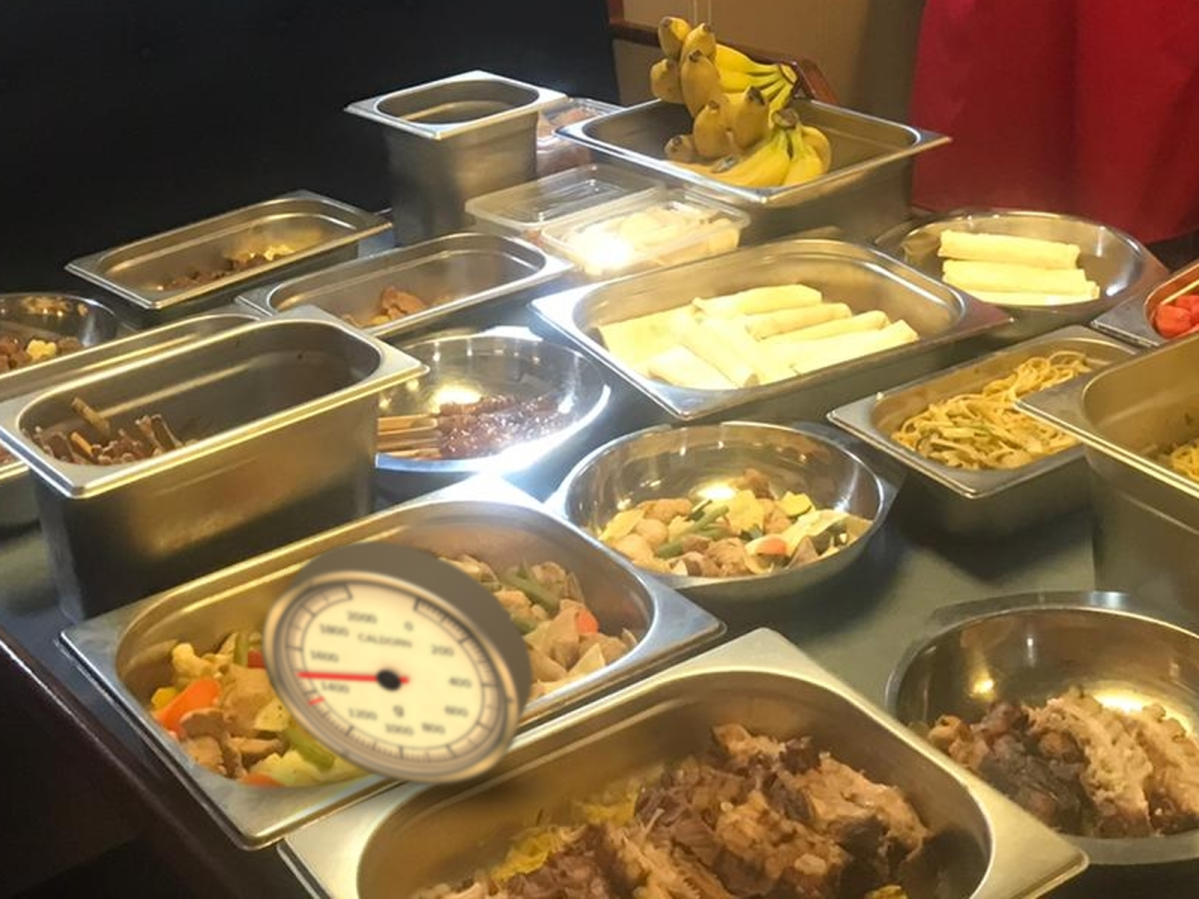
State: 1500 g
